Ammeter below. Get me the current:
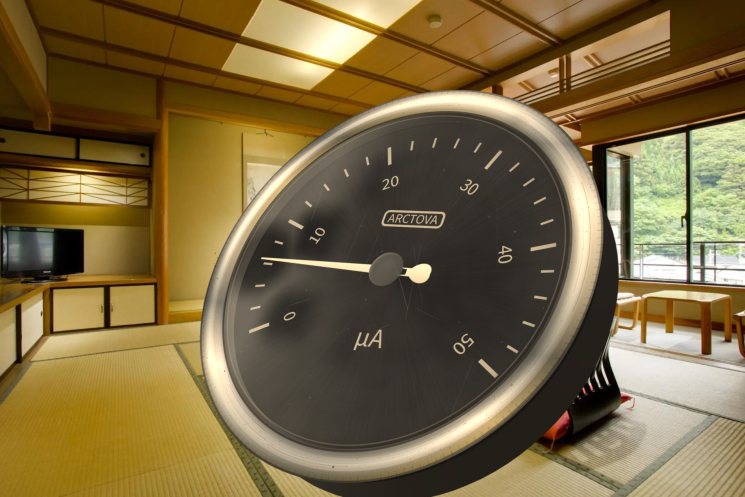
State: 6 µA
